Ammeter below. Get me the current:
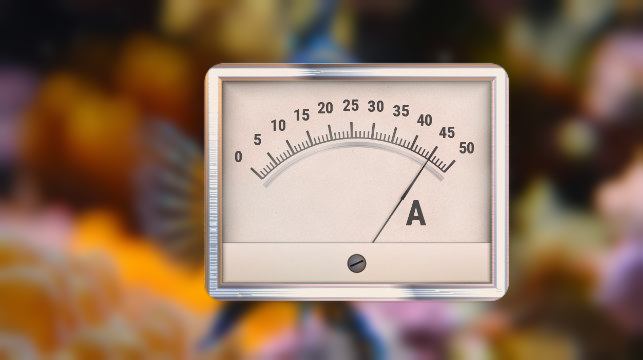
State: 45 A
